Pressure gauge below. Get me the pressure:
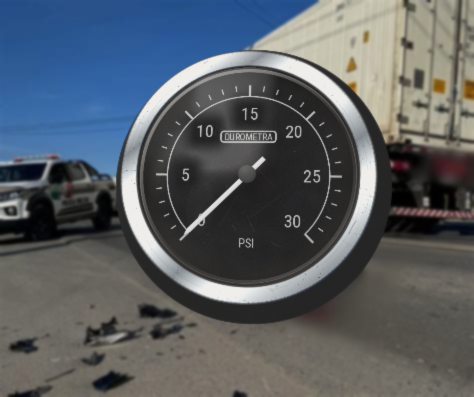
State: 0 psi
